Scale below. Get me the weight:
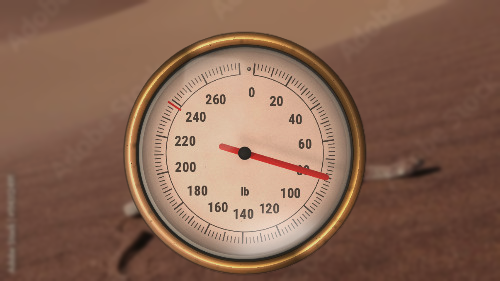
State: 80 lb
